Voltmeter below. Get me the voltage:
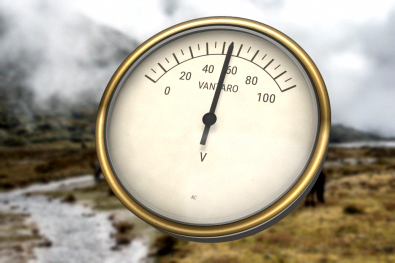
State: 55 V
